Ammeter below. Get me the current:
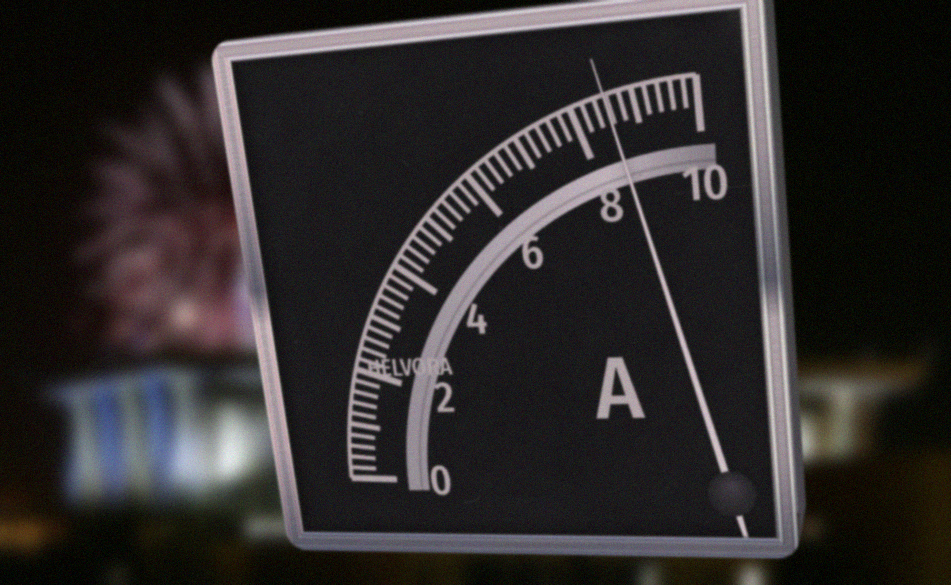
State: 8.6 A
